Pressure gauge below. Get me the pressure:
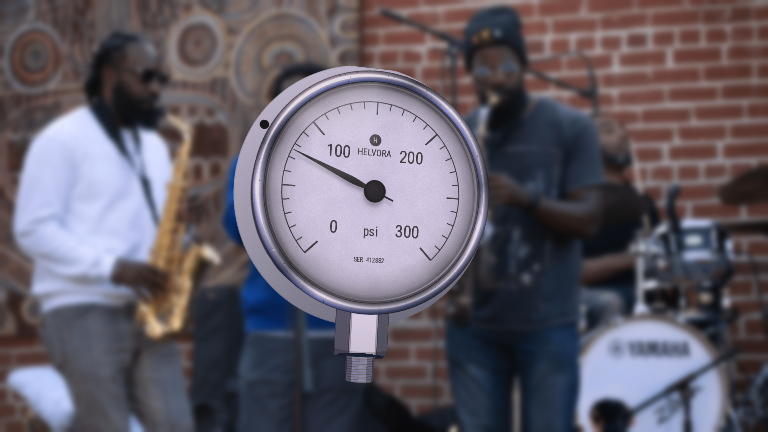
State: 75 psi
